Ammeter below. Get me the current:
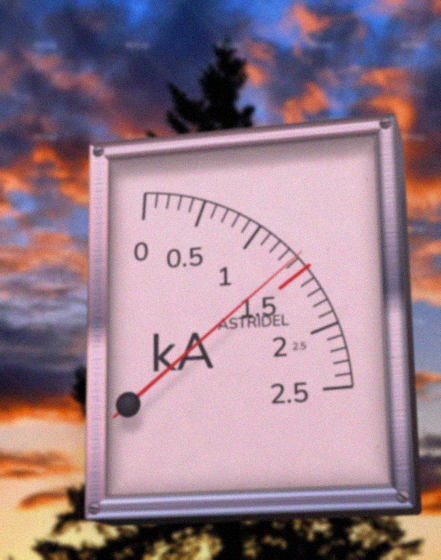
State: 1.4 kA
